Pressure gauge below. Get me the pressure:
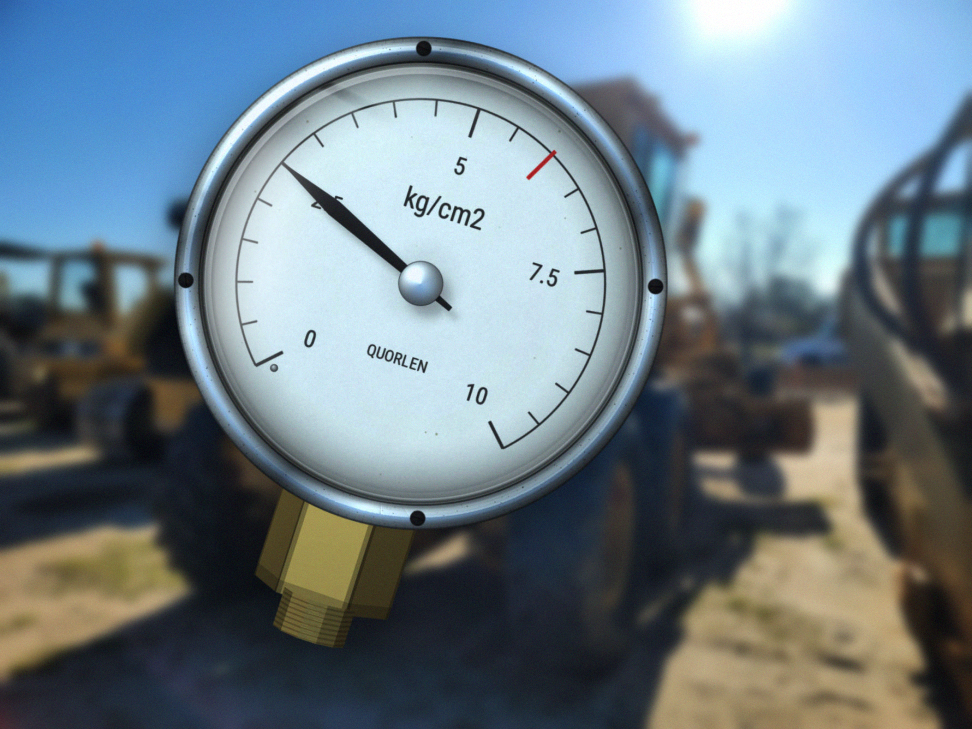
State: 2.5 kg/cm²
